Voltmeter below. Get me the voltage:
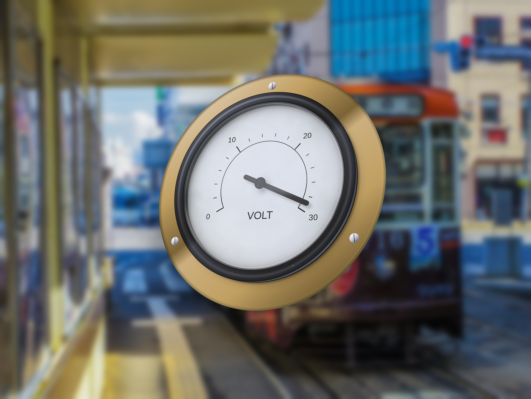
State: 29 V
